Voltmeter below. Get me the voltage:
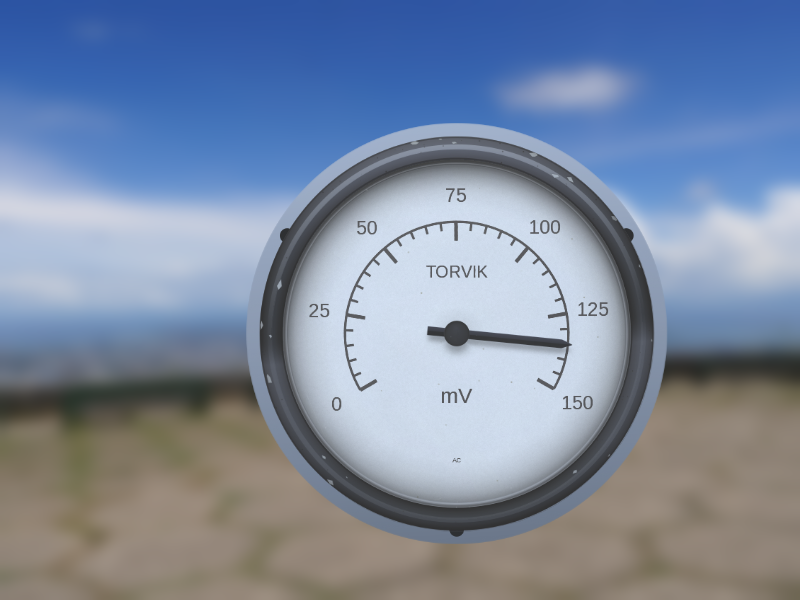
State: 135 mV
